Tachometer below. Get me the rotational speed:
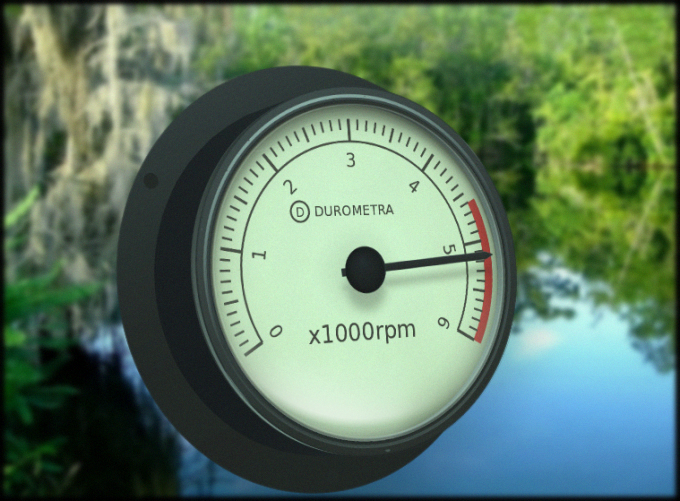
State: 5150 rpm
